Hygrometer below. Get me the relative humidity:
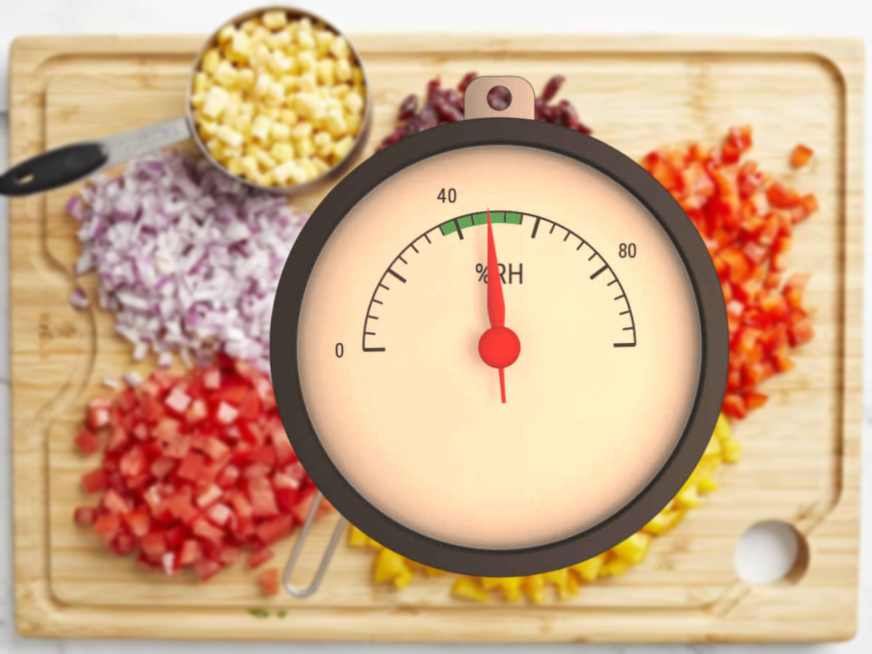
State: 48 %
